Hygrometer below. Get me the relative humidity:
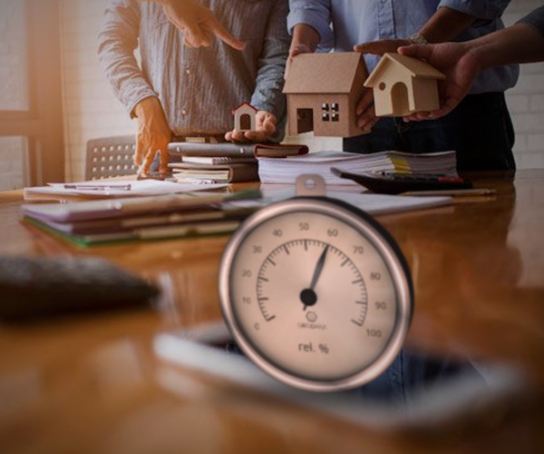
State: 60 %
